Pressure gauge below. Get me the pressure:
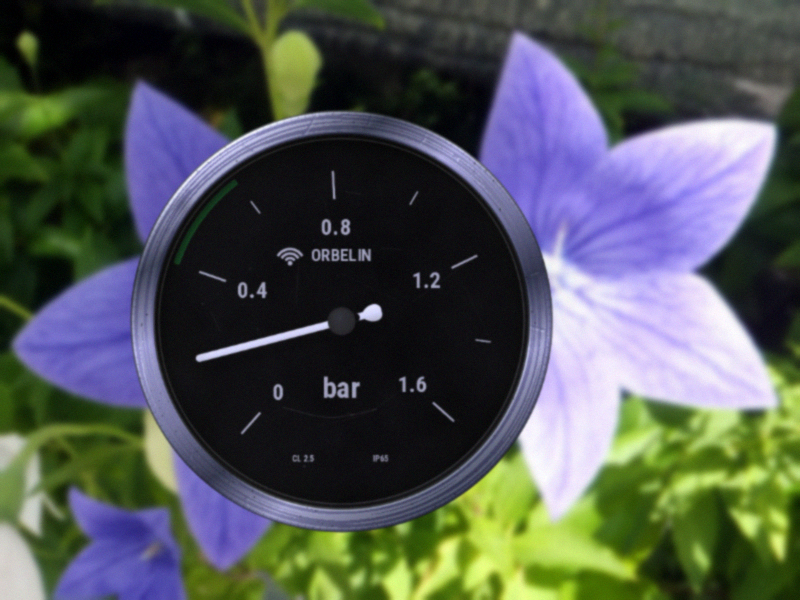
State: 0.2 bar
